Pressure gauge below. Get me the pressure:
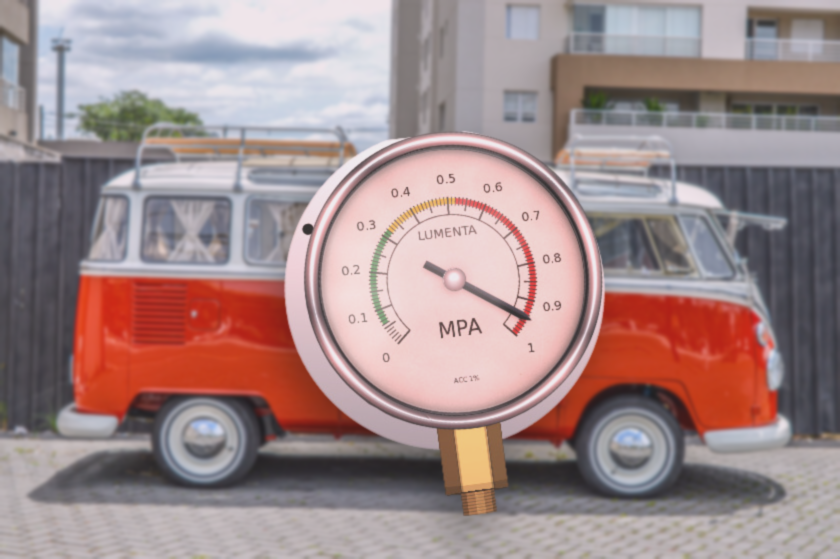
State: 0.95 MPa
